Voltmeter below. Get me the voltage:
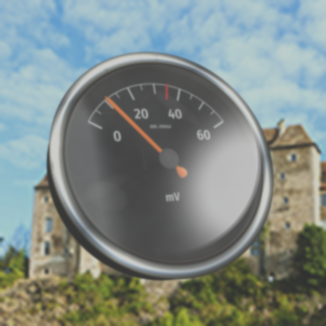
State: 10 mV
